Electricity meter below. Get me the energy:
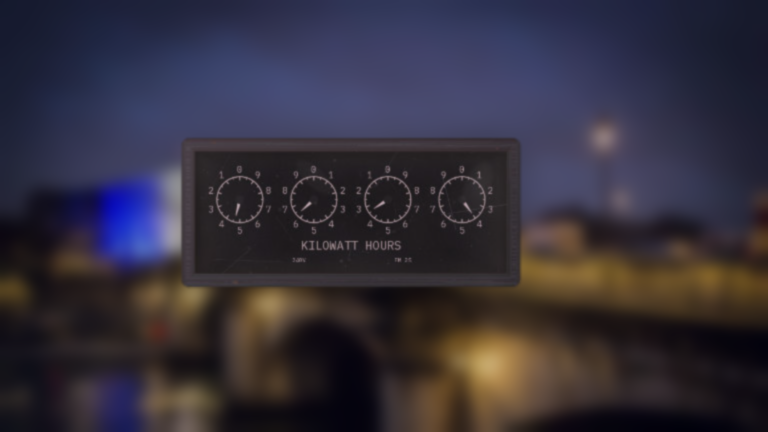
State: 4634 kWh
